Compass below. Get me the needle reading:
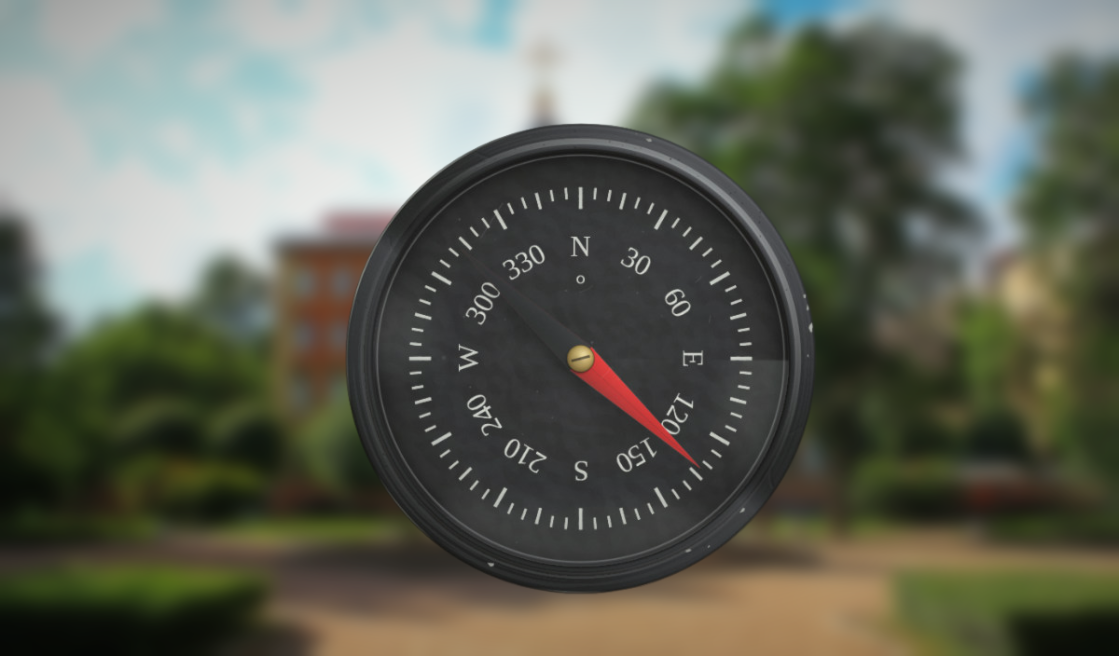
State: 132.5 °
